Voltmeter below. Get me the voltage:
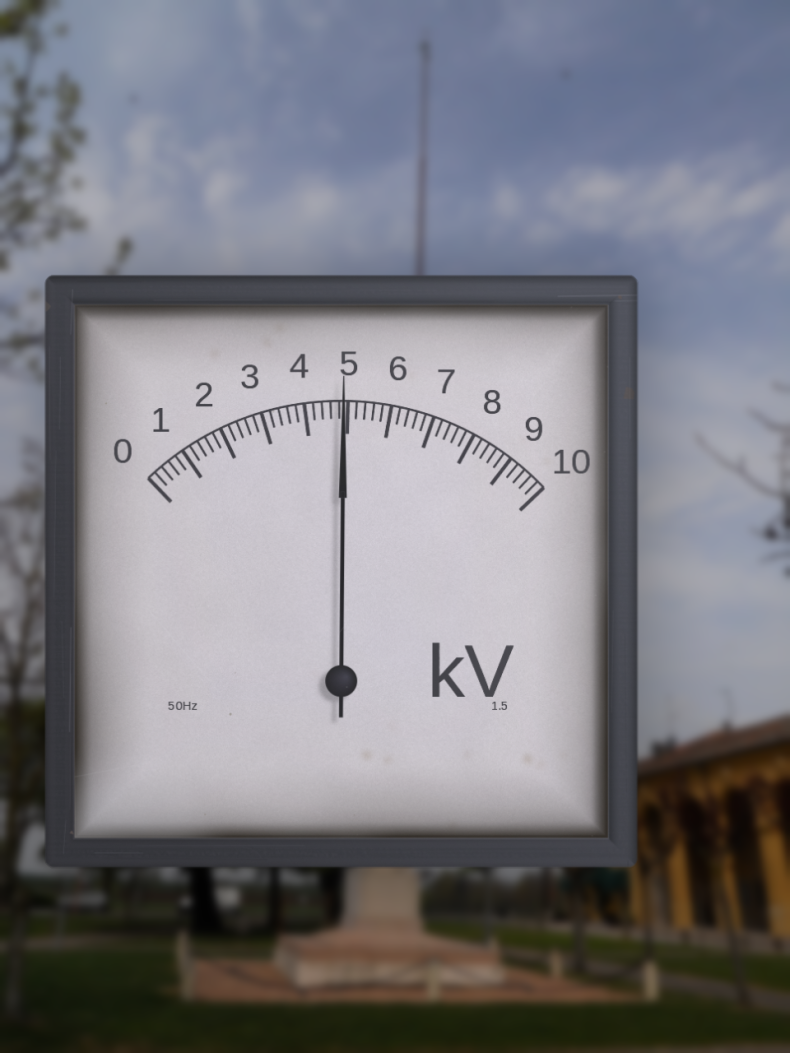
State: 4.9 kV
